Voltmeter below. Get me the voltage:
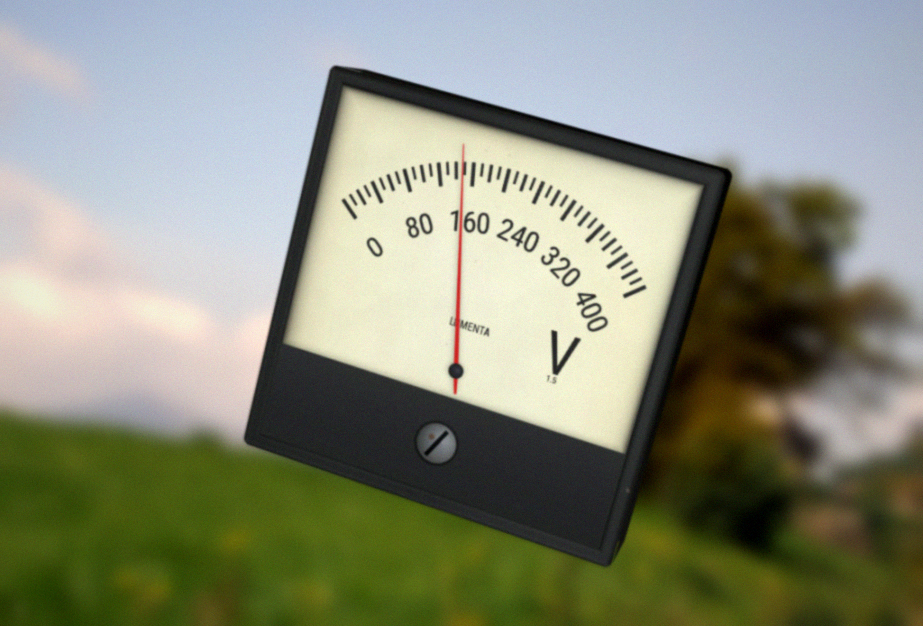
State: 150 V
